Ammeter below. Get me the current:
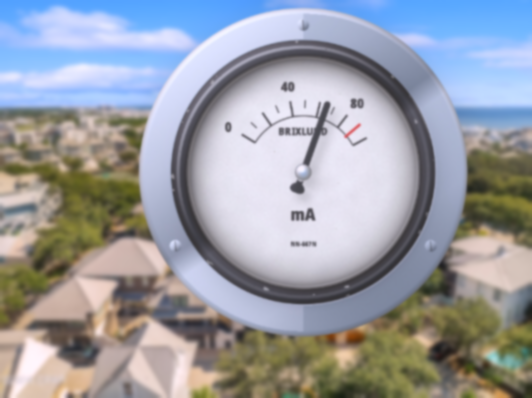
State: 65 mA
